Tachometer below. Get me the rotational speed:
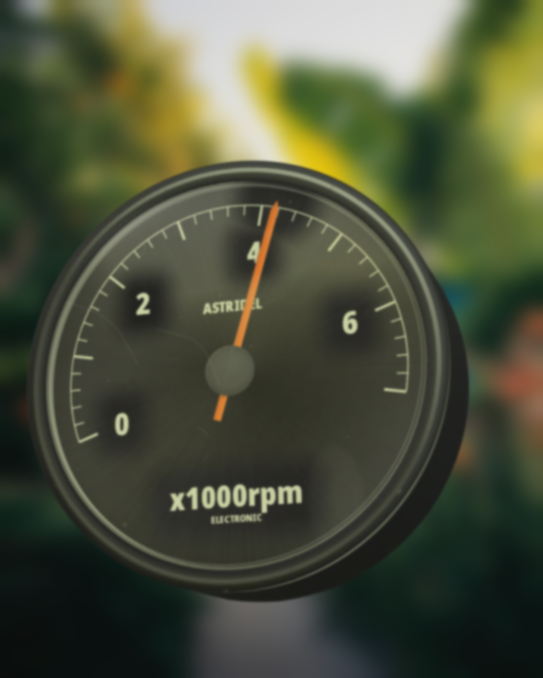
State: 4200 rpm
